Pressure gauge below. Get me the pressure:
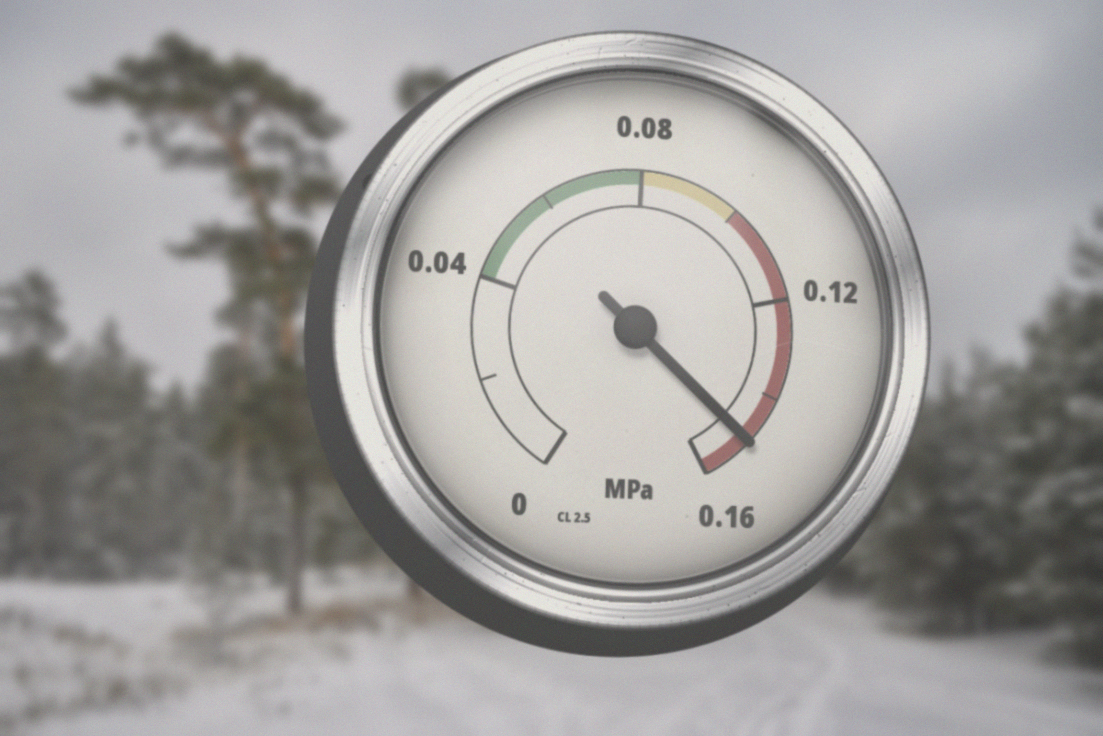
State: 0.15 MPa
